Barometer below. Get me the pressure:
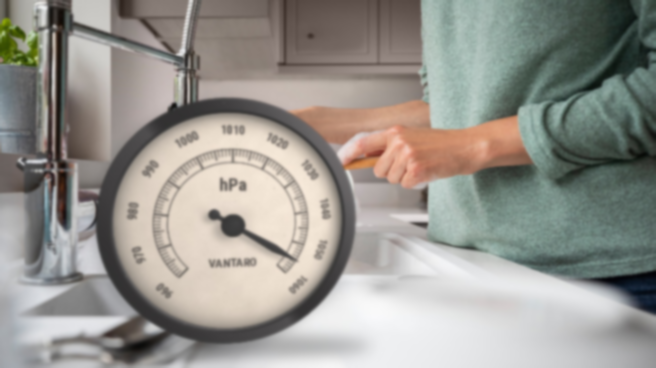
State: 1055 hPa
